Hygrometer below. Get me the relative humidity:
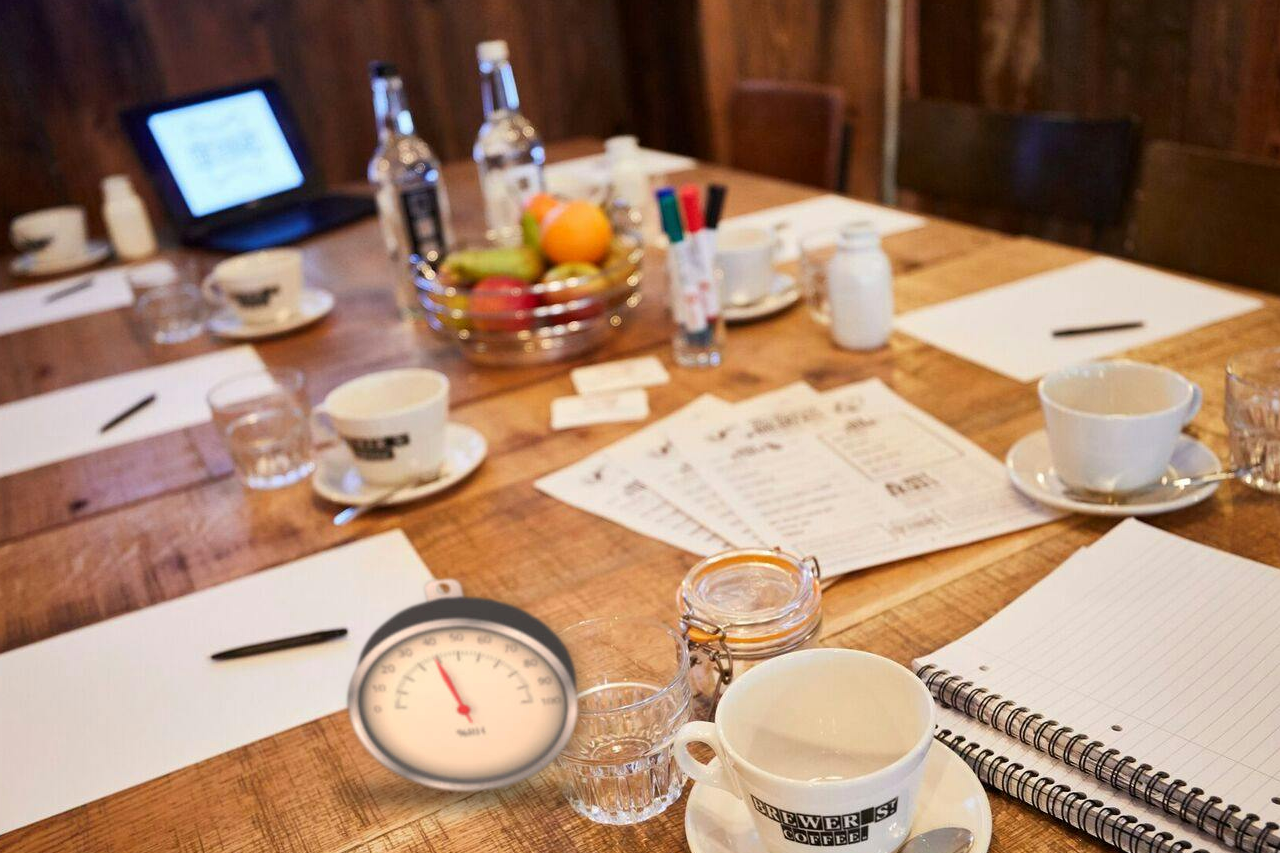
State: 40 %
